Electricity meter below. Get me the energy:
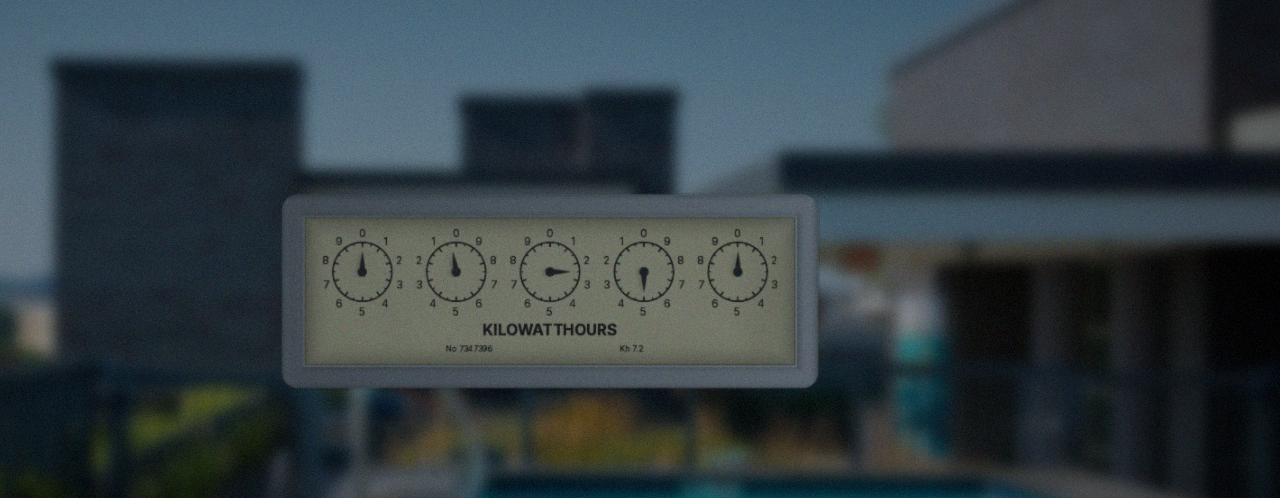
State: 250 kWh
